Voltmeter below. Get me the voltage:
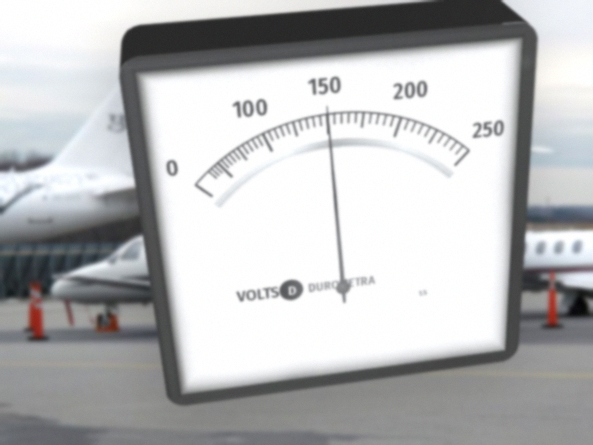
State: 150 V
